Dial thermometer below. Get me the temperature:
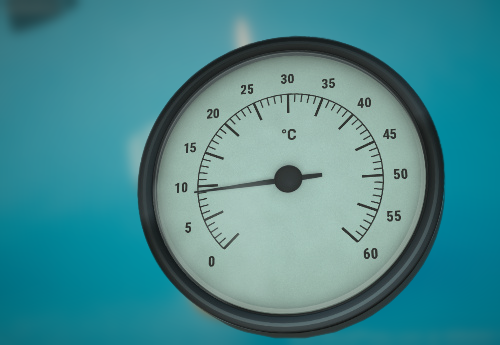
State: 9 °C
